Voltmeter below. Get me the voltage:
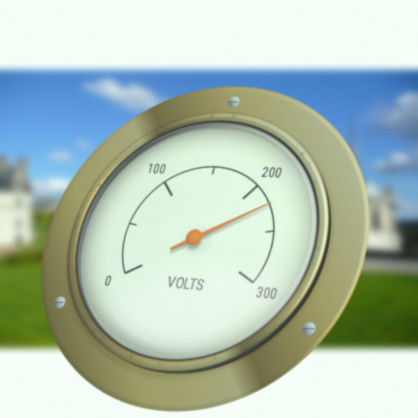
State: 225 V
